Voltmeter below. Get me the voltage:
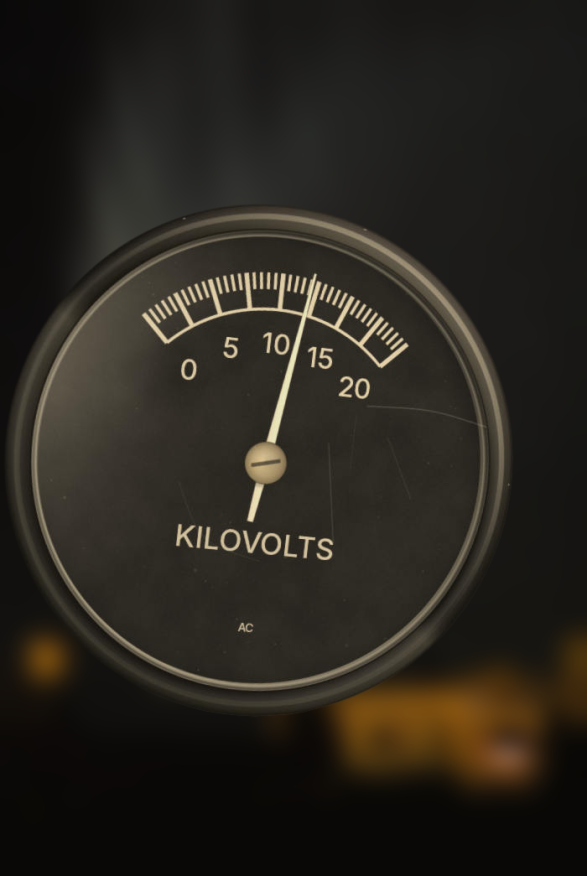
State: 12 kV
